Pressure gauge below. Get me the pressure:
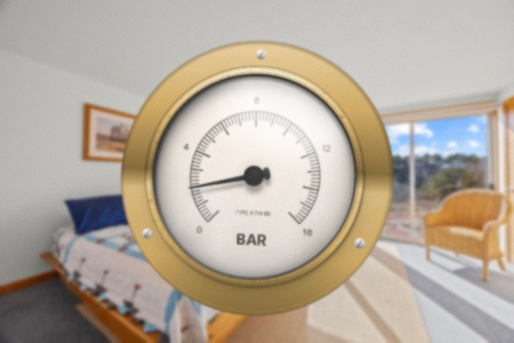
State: 2 bar
